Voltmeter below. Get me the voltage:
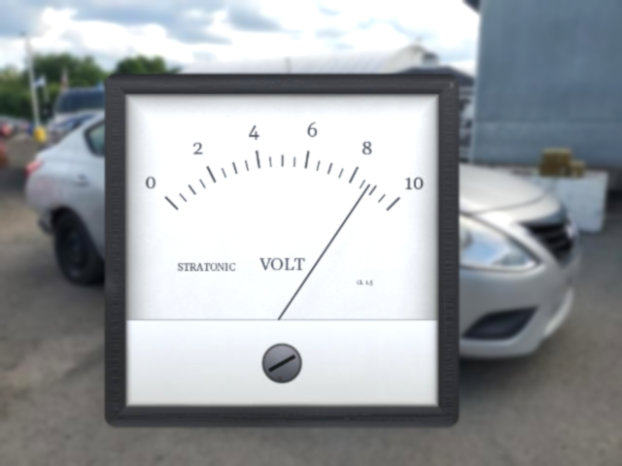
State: 8.75 V
